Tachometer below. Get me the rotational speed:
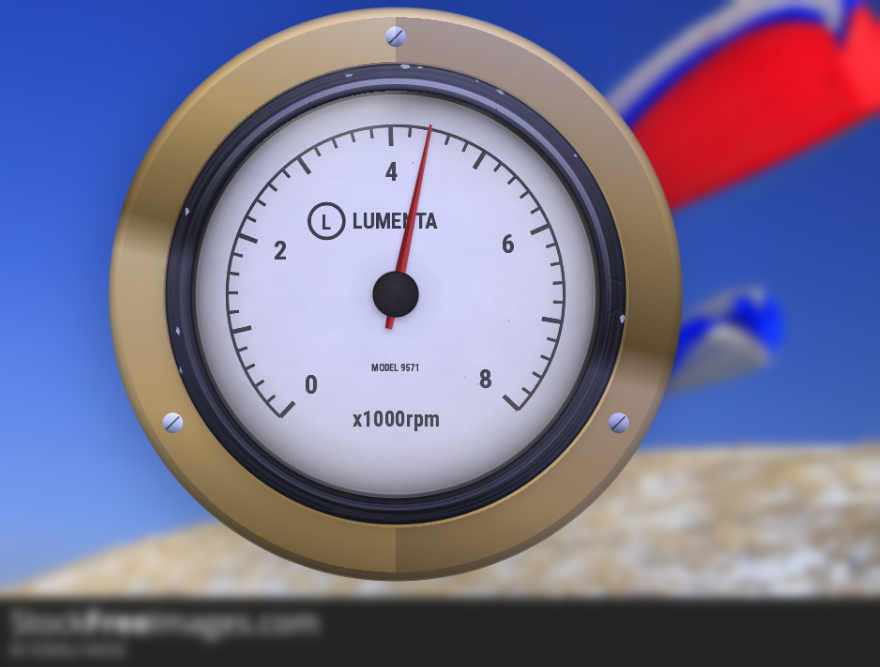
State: 4400 rpm
